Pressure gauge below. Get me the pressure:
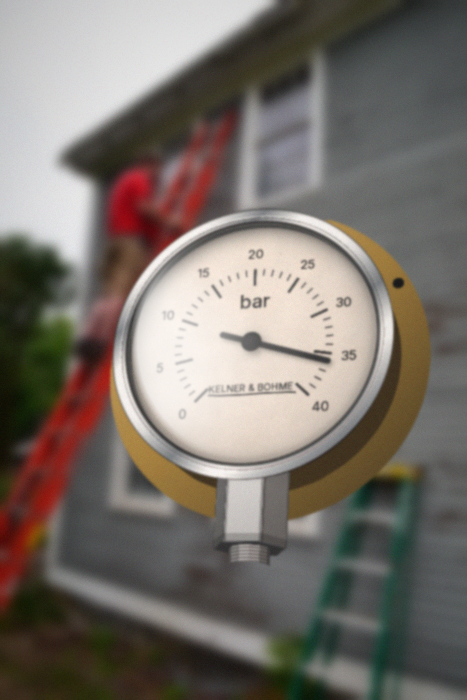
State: 36 bar
